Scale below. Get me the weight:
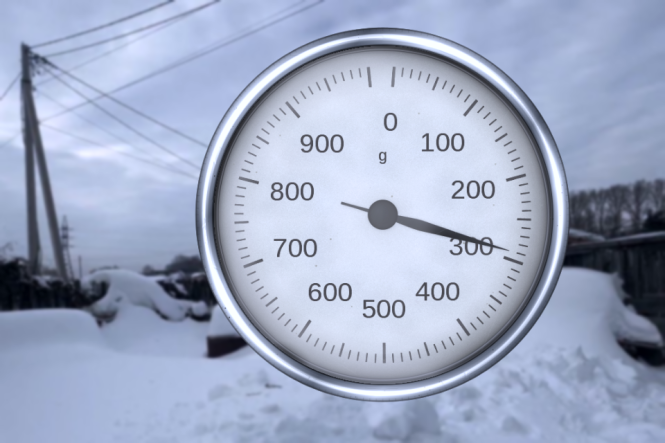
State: 290 g
